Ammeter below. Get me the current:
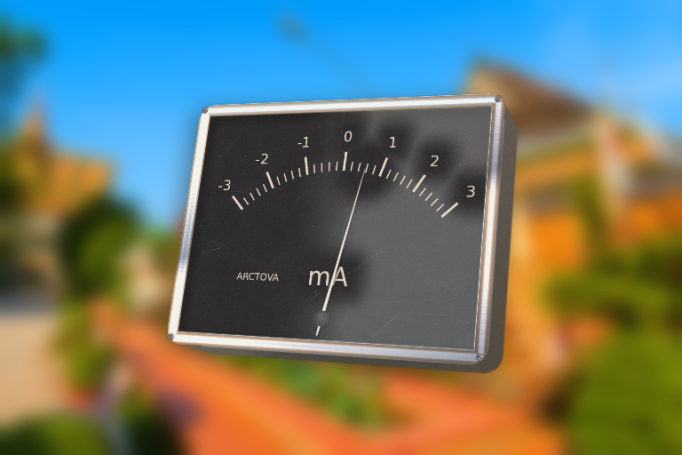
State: 0.6 mA
